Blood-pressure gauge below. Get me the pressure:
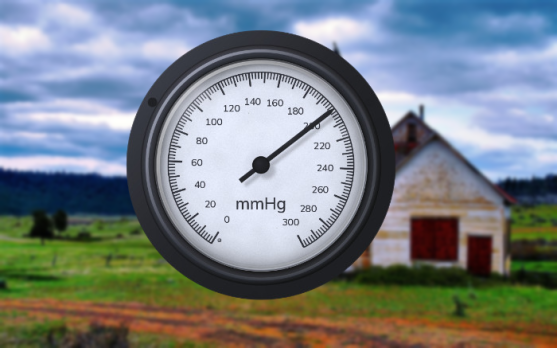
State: 200 mmHg
